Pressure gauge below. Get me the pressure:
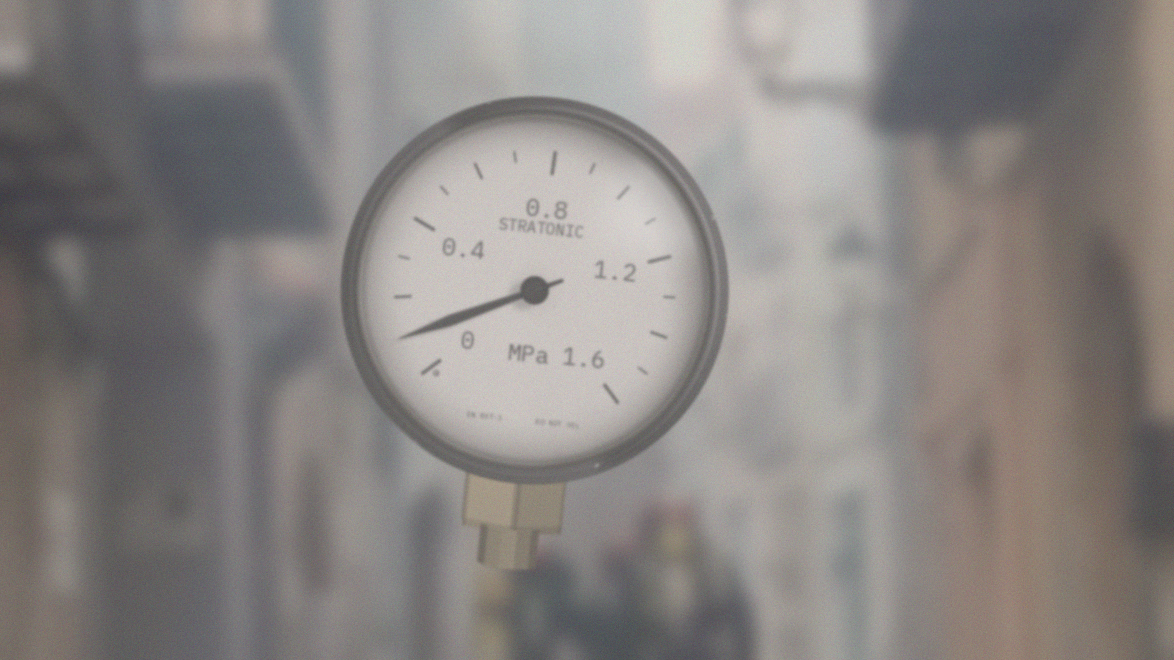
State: 0.1 MPa
